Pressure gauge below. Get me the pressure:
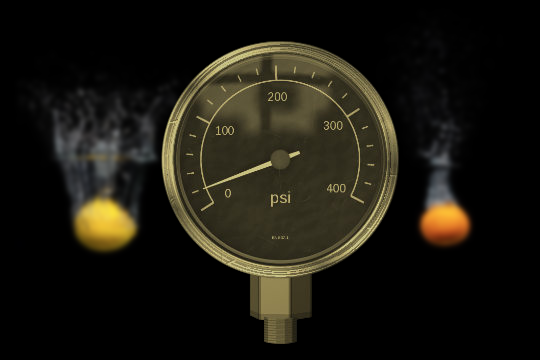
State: 20 psi
